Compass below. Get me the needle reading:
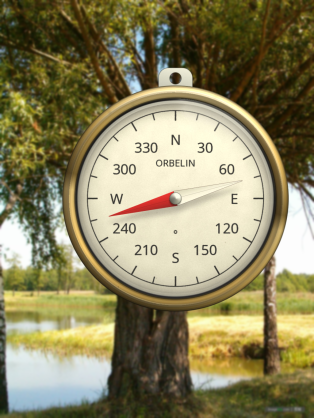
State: 255 °
